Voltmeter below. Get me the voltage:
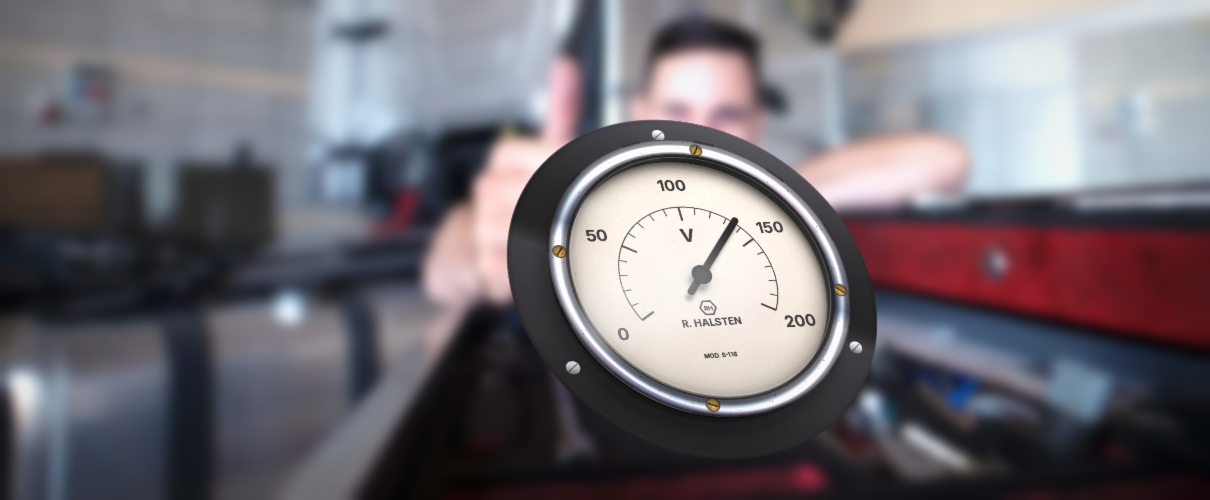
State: 135 V
